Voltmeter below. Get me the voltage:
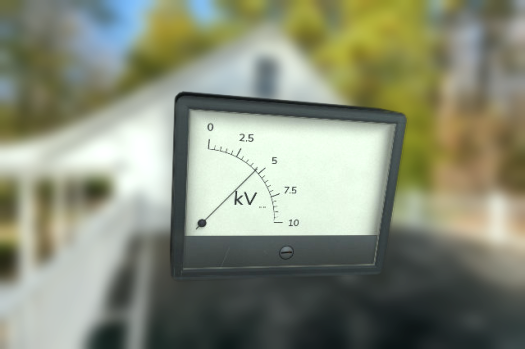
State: 4.5 kV
